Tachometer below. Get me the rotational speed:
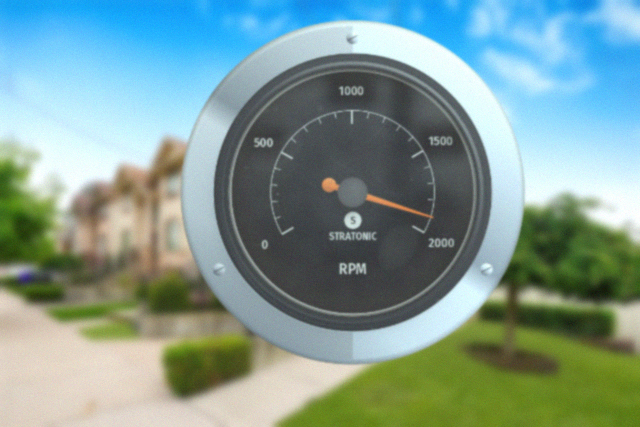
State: 1900 rpm
